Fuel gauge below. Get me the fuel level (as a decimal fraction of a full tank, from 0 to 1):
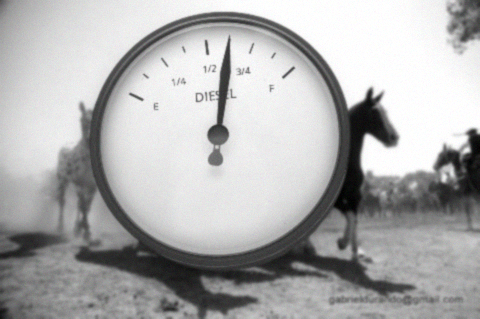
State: 0.625
